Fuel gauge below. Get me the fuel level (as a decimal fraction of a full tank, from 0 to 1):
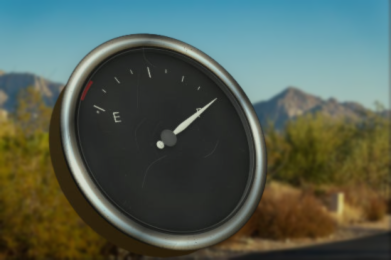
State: 1
